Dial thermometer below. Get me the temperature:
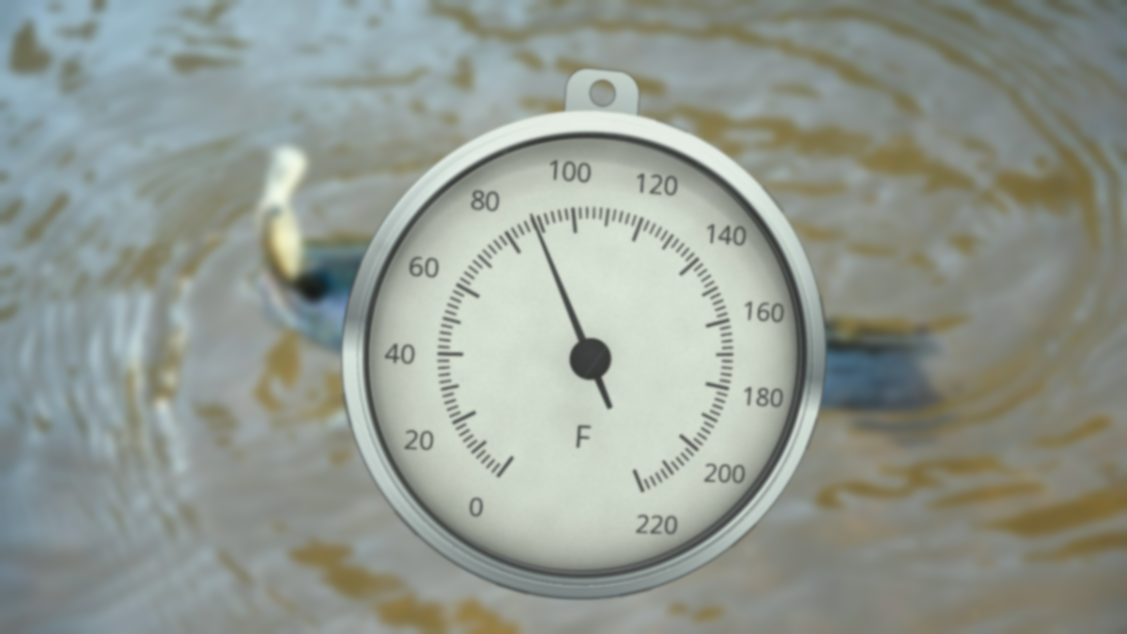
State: 88 °F
